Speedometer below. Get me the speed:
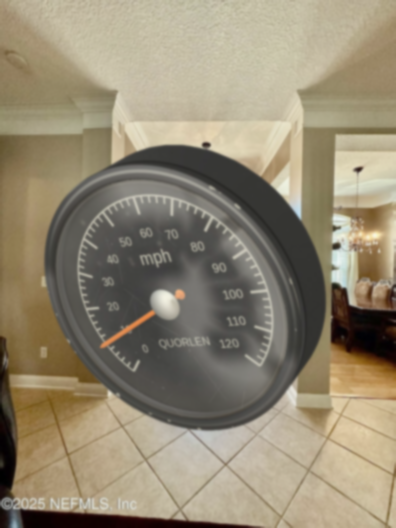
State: 10 mph
